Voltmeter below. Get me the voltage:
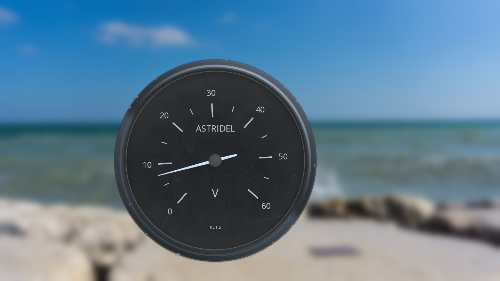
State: 7.5 V
